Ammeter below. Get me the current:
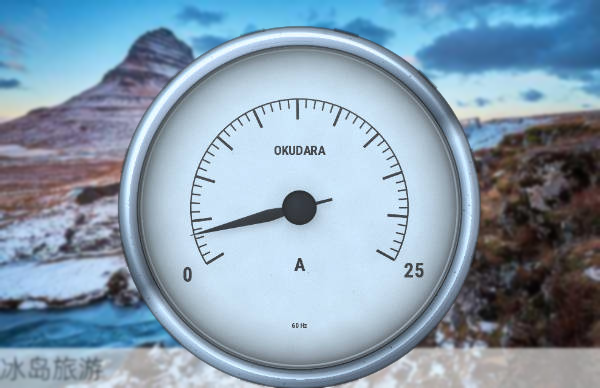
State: 1.75 A
